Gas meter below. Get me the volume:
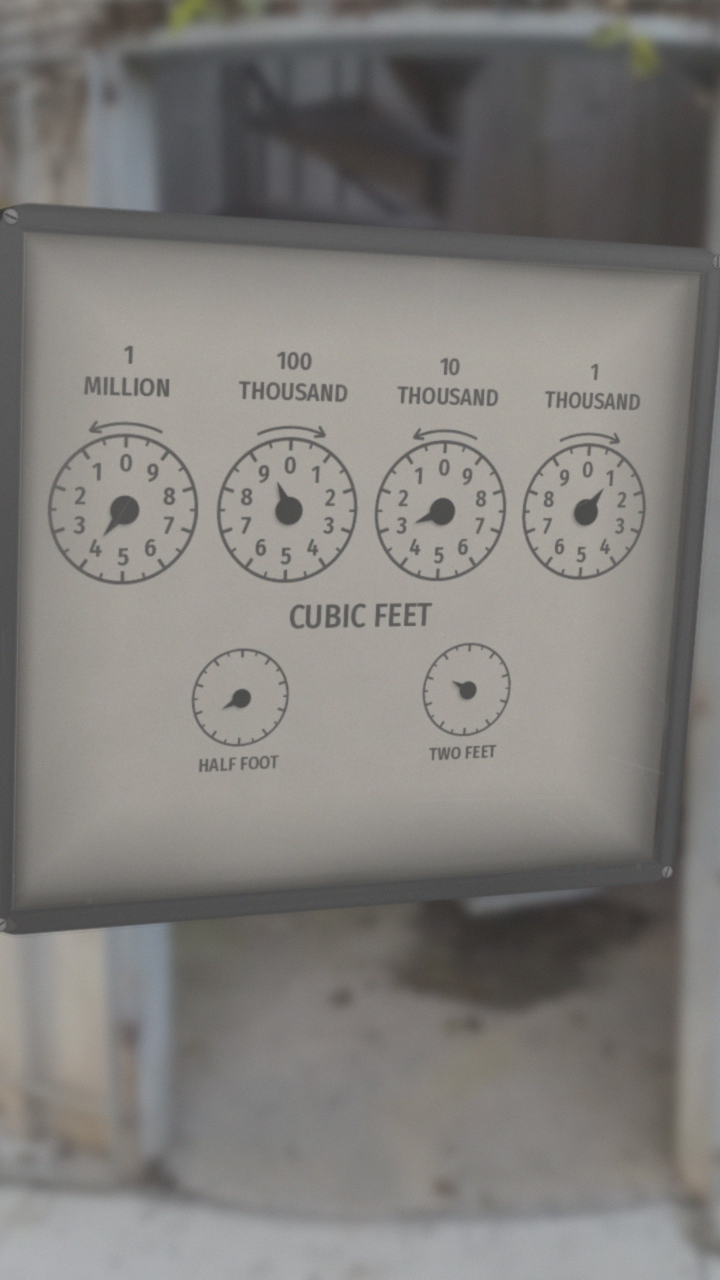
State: 393100 ft³
